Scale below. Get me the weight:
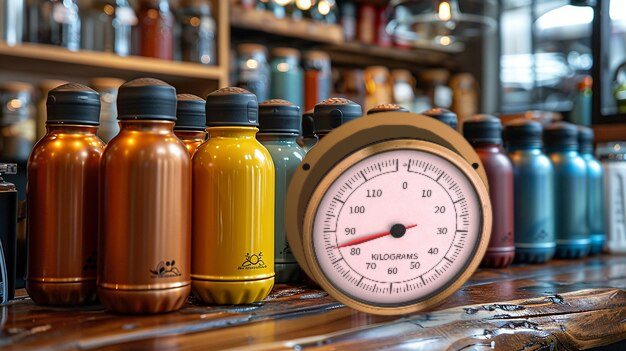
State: 85 kg
